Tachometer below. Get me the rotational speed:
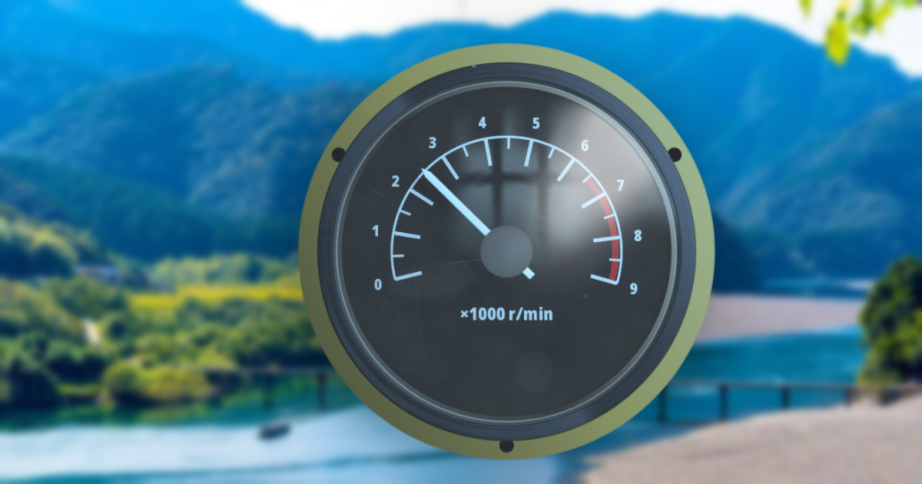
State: 2500 rpm
